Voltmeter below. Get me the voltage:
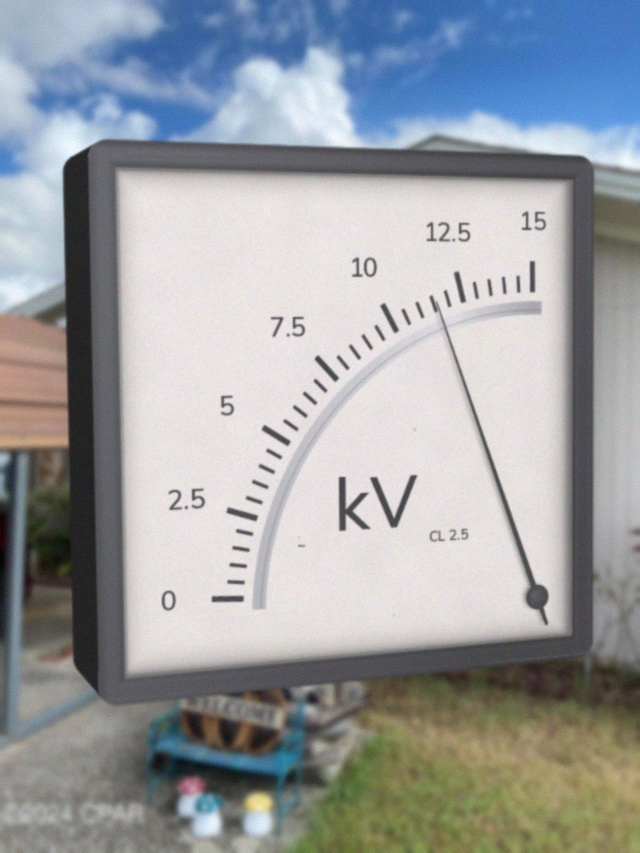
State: 11.5 kV
